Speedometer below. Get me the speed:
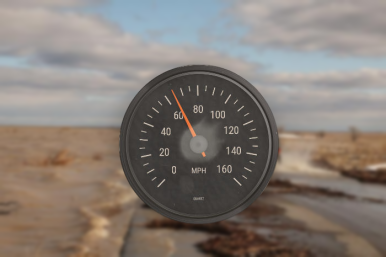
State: 65 mph
